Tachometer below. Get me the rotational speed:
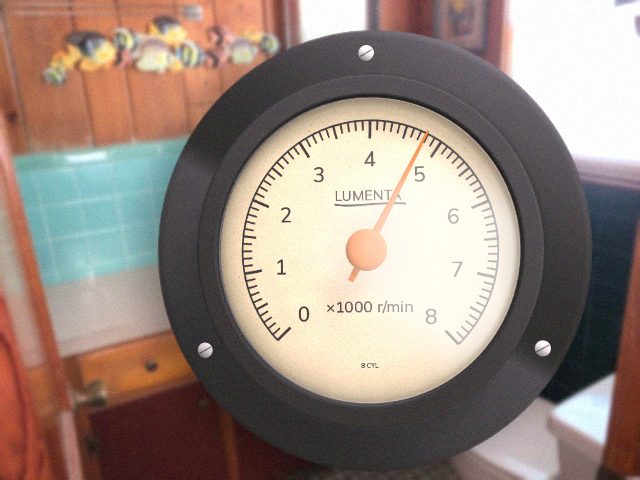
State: 4800 rpm
